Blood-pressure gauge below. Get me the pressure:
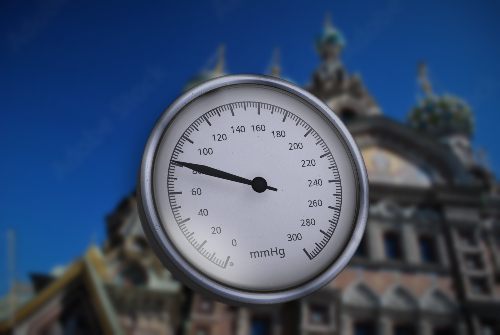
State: 80 mmHg
